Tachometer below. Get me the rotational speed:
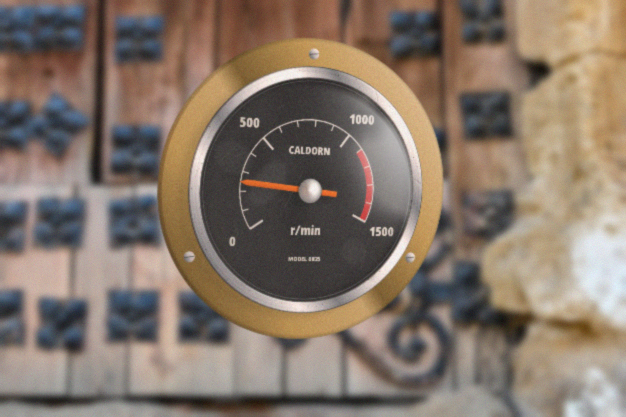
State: 250 rpm
